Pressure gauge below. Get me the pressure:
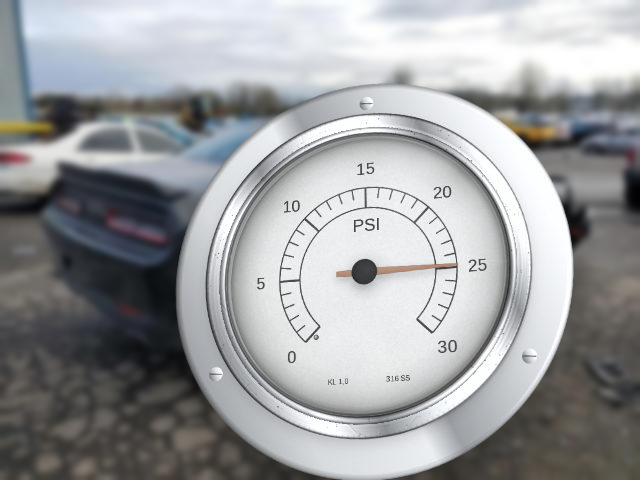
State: 25 psi
